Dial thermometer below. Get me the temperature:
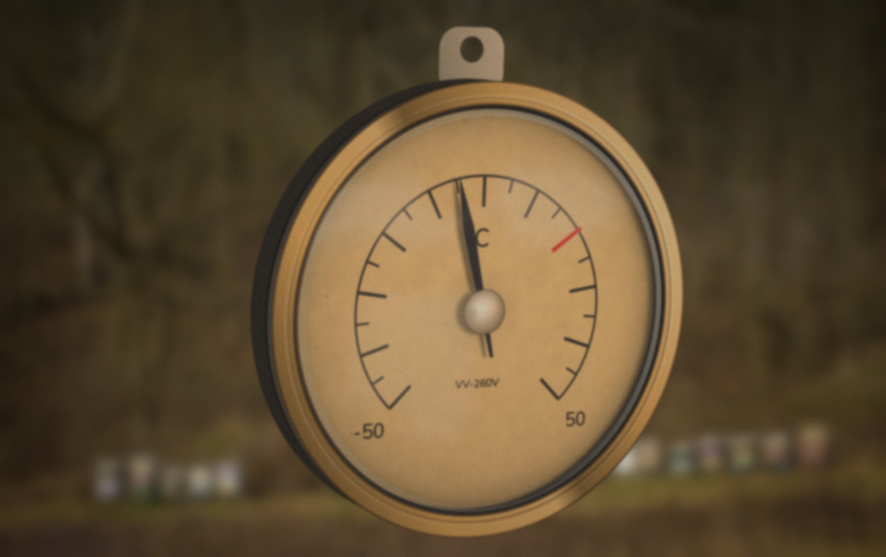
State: -5 °C
